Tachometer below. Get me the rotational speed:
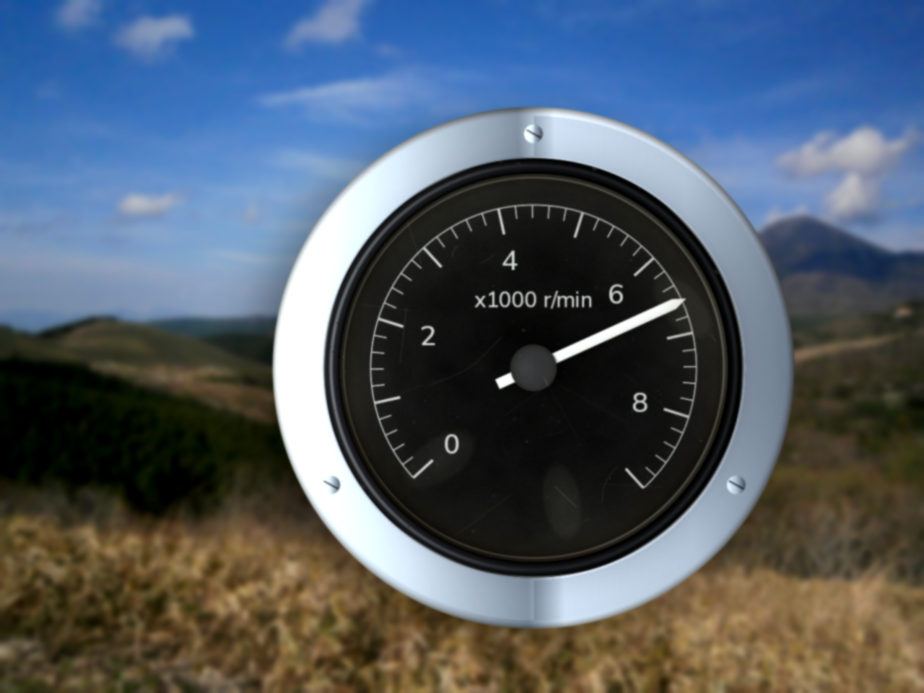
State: 6600 rpm
